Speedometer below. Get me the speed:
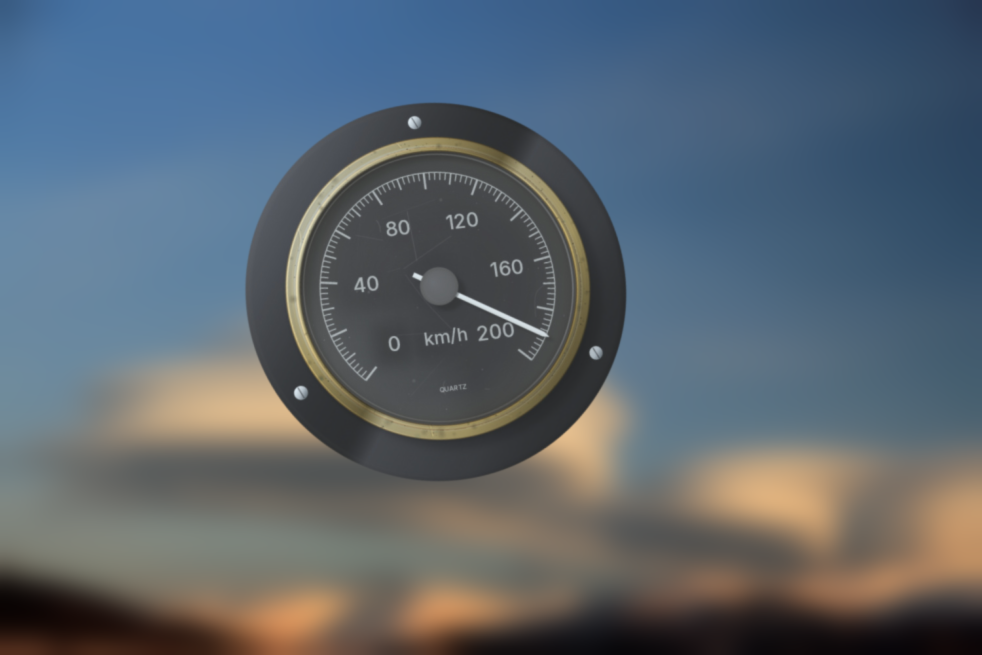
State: 190 km/h
